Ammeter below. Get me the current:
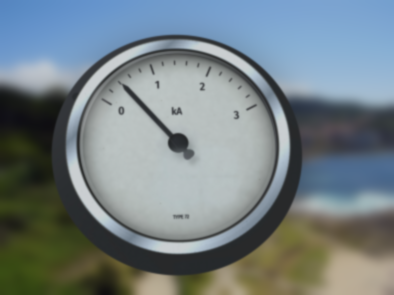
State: 0.4 kA
